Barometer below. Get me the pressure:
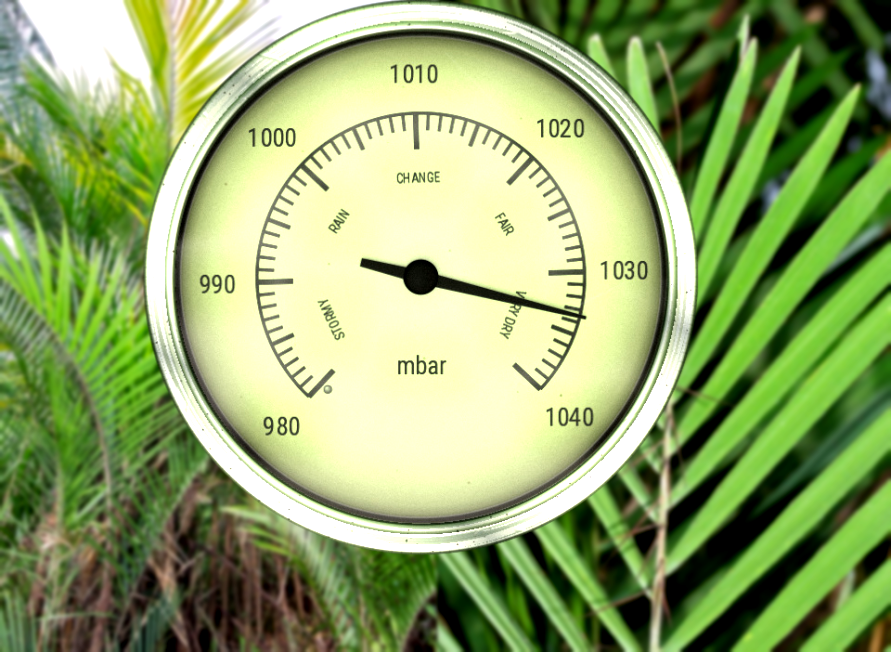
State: 1033.5 mbar
